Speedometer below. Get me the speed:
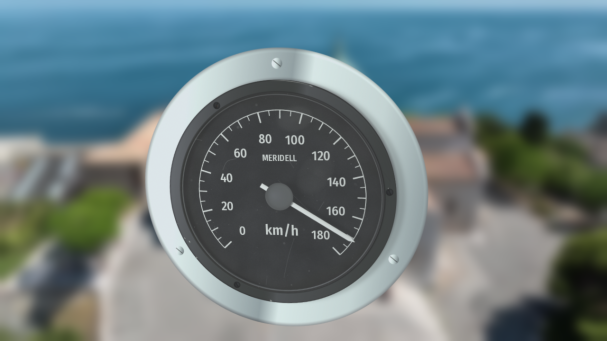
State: 170 km/h
